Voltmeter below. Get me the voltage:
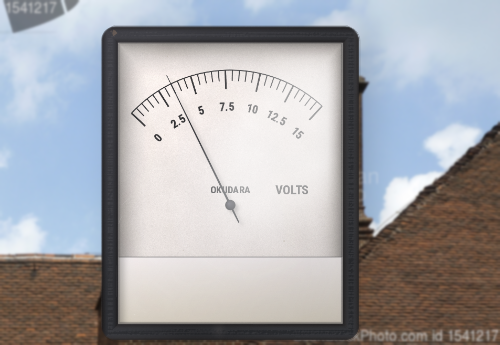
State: 3.5 V
